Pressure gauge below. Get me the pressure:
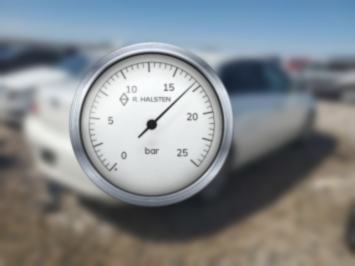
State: 17 bar
